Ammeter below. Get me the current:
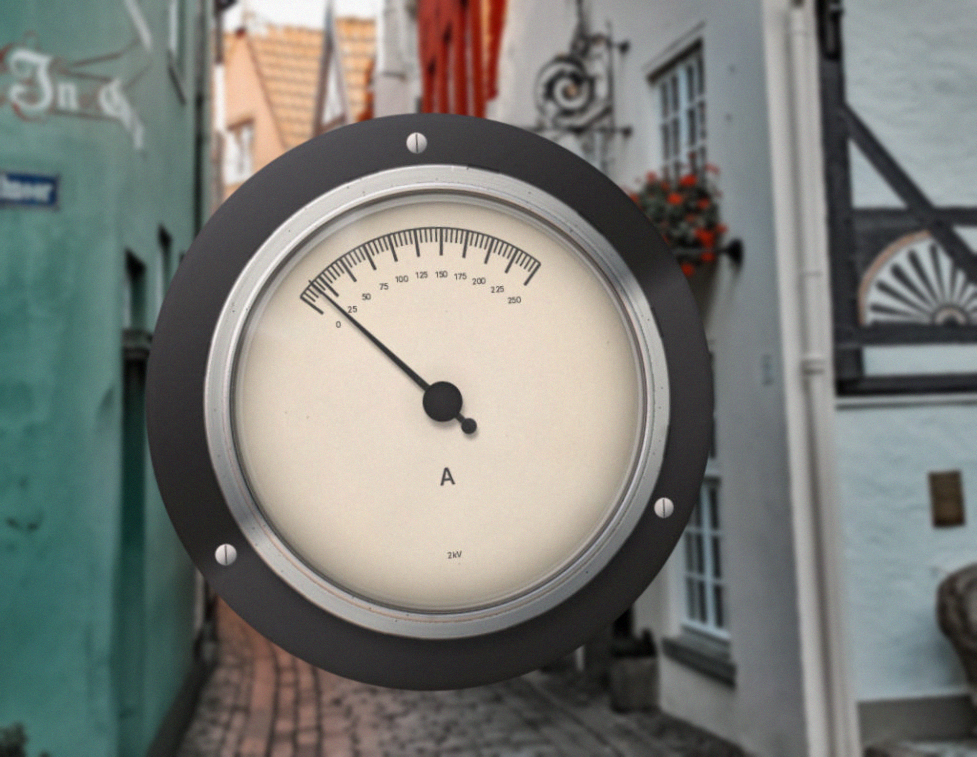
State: 15 A
